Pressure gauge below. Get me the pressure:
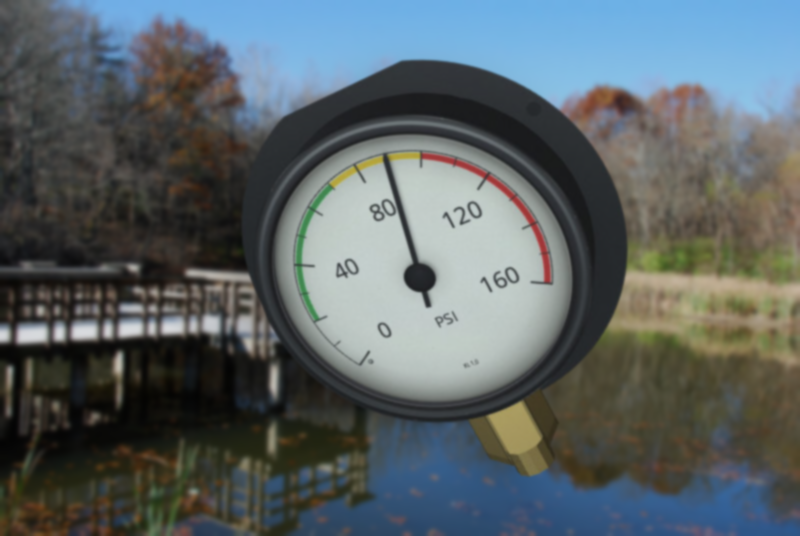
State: 90 psi
